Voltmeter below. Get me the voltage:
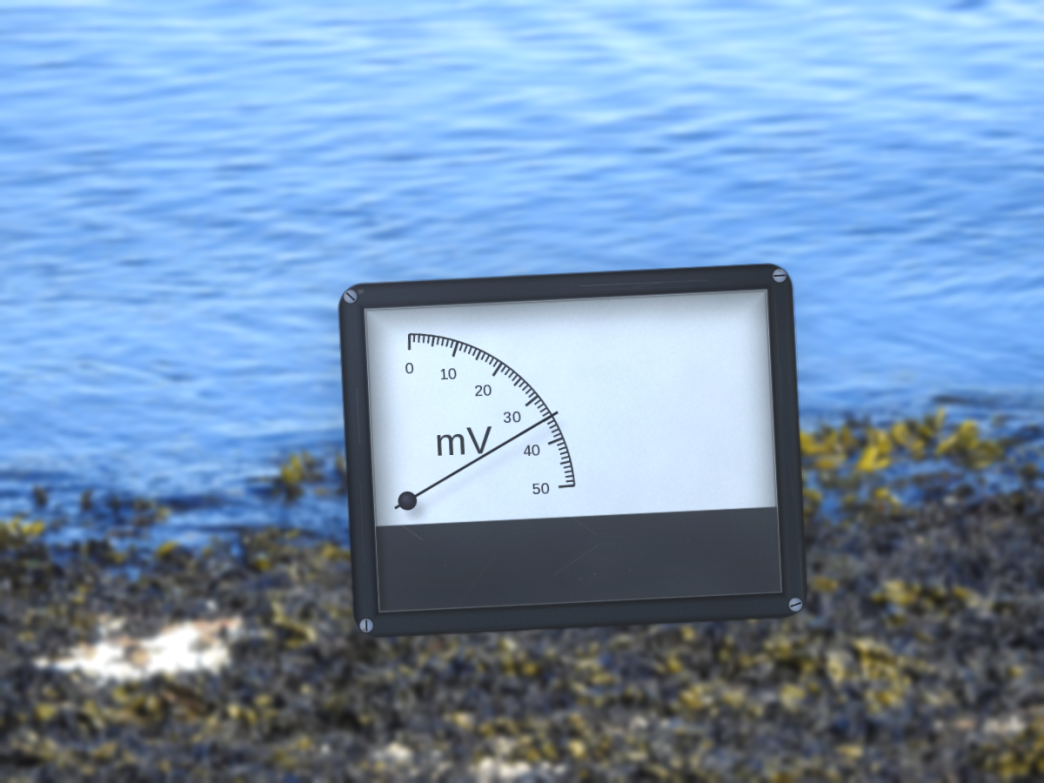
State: 35 mV
